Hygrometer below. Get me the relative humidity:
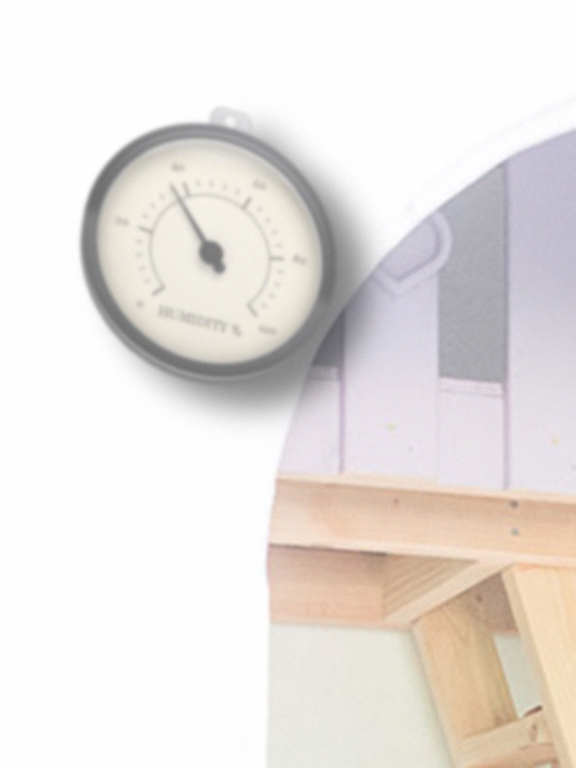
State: 36 %
